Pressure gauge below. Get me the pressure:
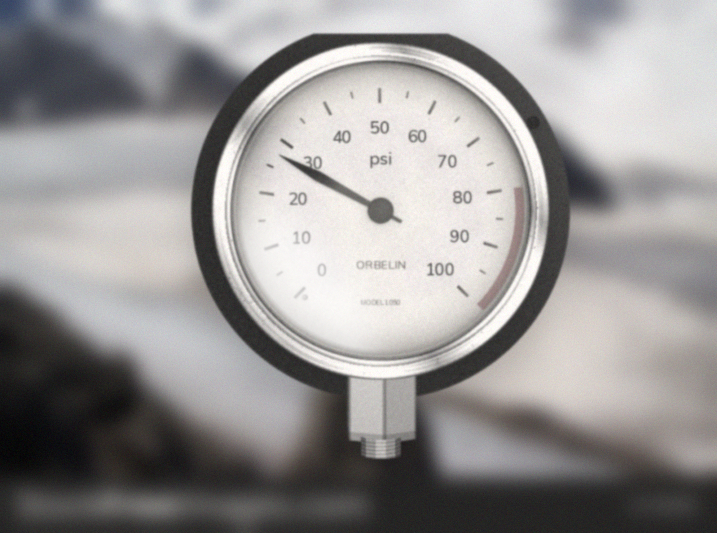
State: 27.5 psi
